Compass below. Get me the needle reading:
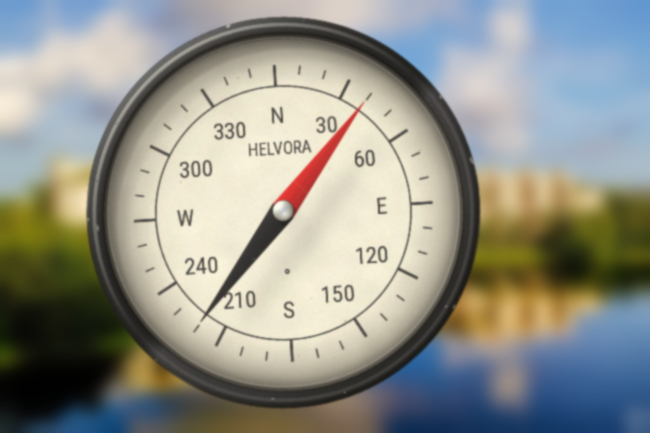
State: 40 °
